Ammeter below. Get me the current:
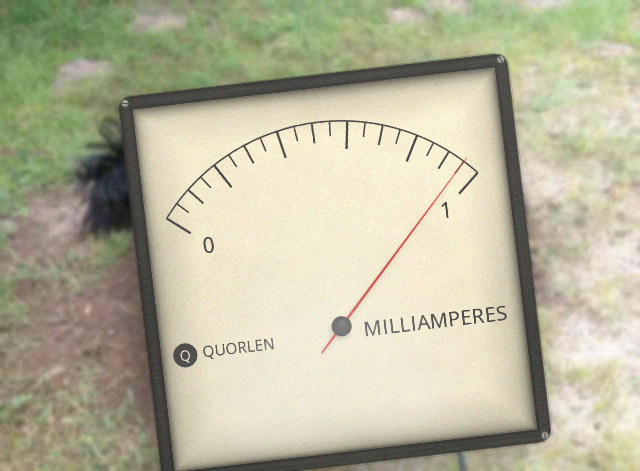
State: 0.95 mA
